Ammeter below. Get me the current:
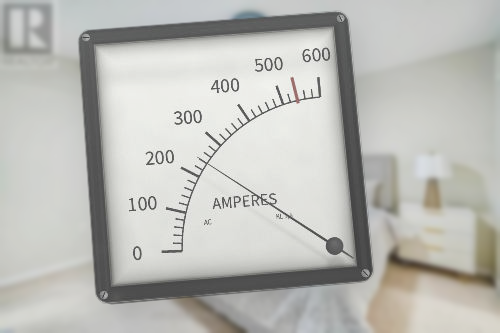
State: 240 A
